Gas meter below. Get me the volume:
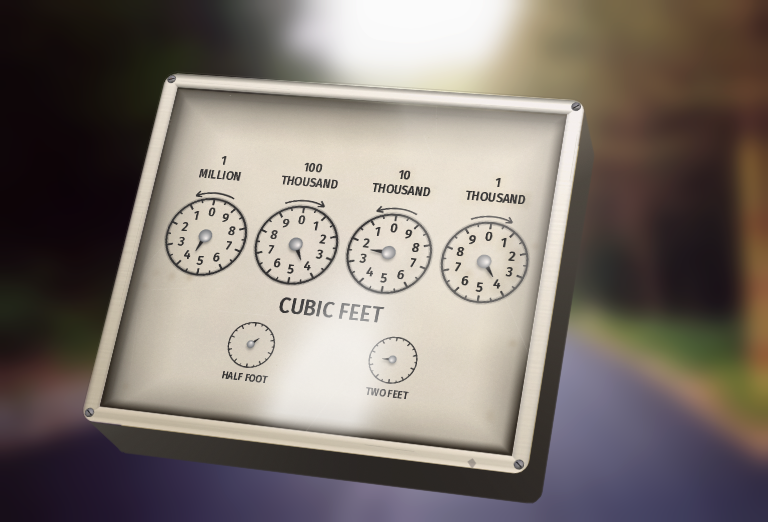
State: 442400 ft³
